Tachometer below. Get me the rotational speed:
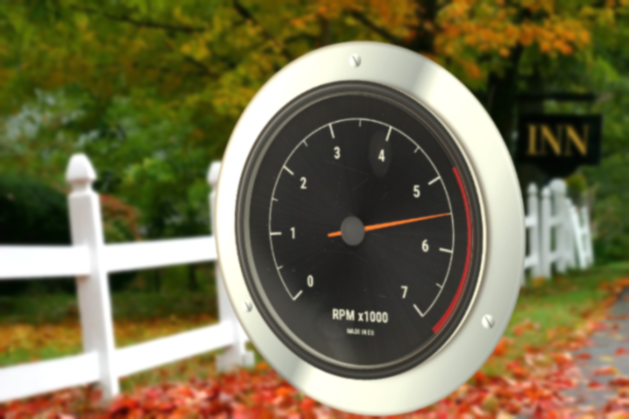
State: 5500 rpm
